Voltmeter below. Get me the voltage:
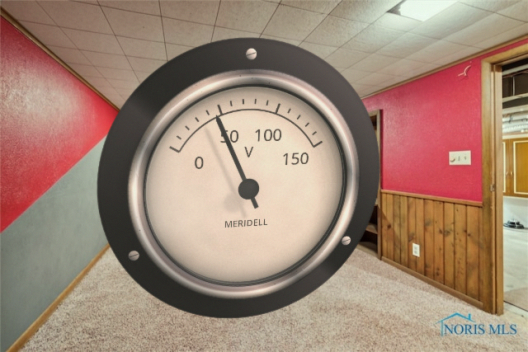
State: 45 V
